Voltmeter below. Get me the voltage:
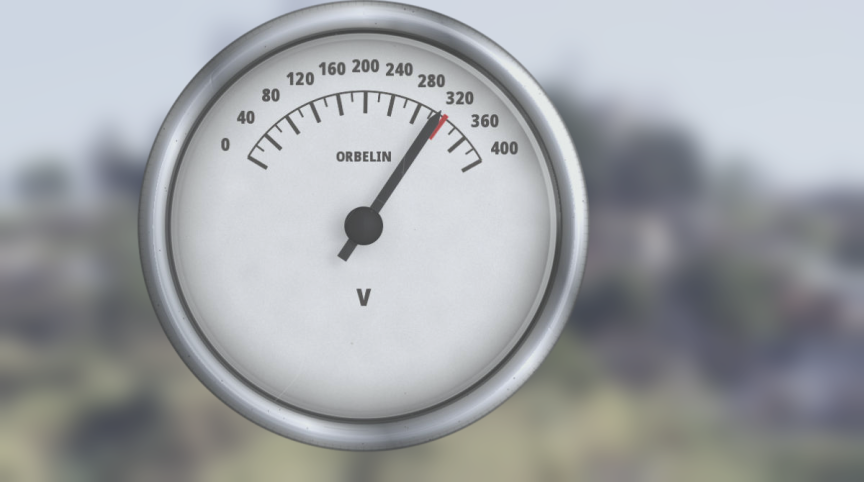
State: 310 V
